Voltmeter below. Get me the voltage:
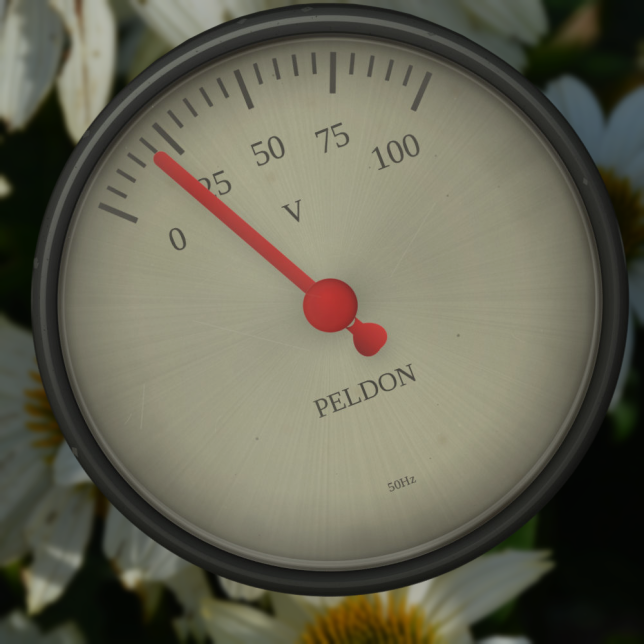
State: 20 V
